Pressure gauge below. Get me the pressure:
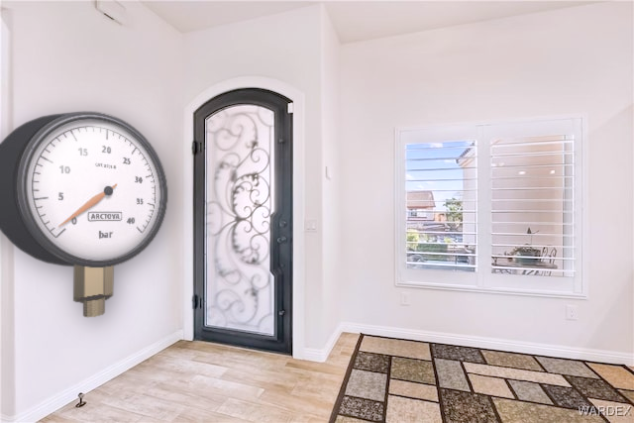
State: 1 bar
